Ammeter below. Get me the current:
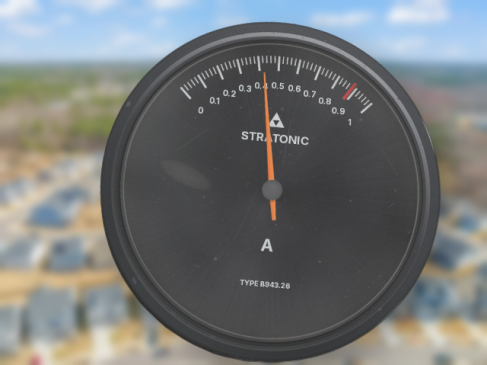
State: 0.42 A
